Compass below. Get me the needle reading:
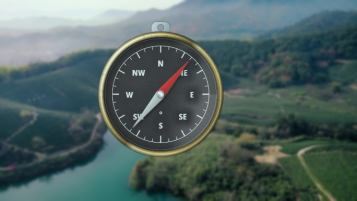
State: 40 °
